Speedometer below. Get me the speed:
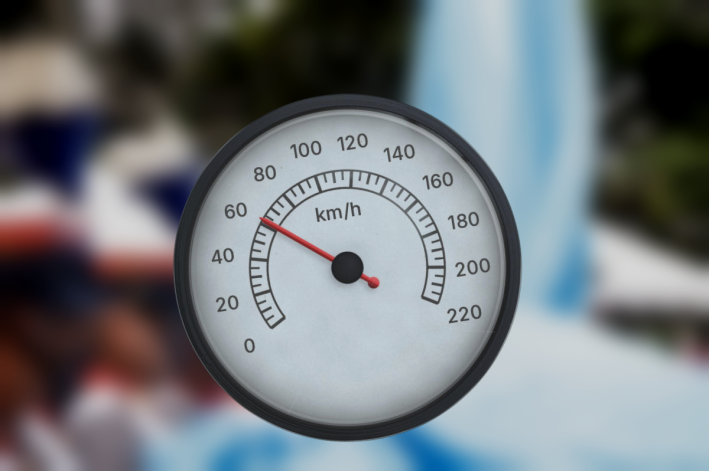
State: 62.5 km/h
